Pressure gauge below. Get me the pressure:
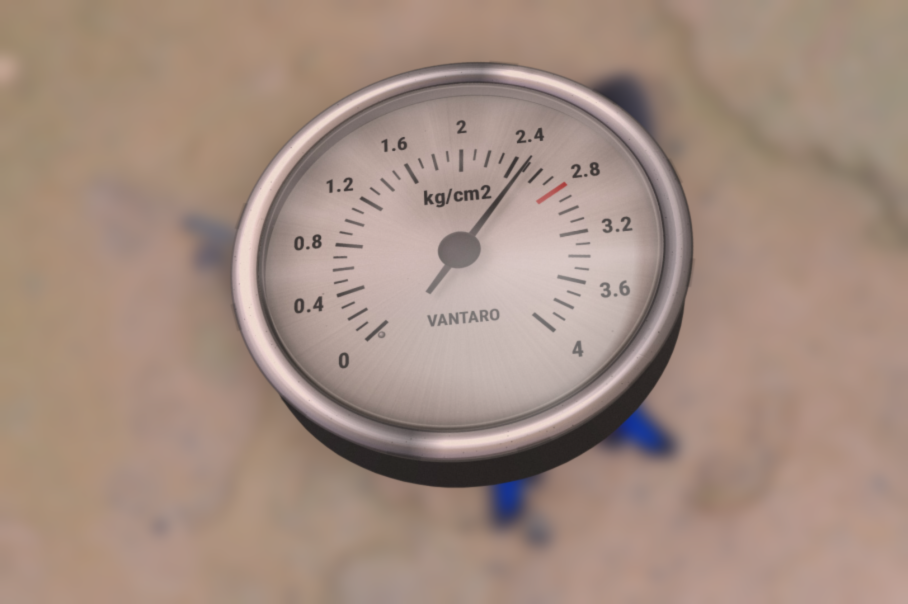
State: 2.5 kg/cm²
